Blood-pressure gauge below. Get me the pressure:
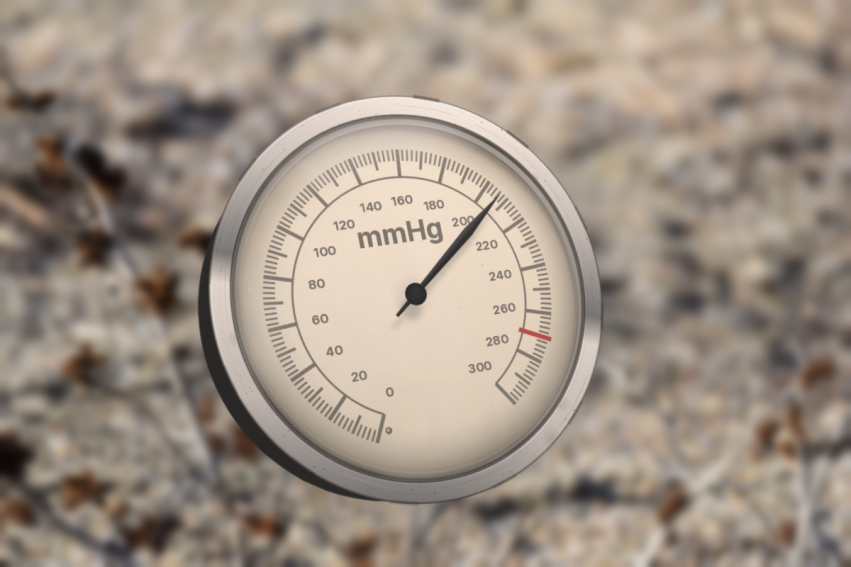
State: 206 mmHg
